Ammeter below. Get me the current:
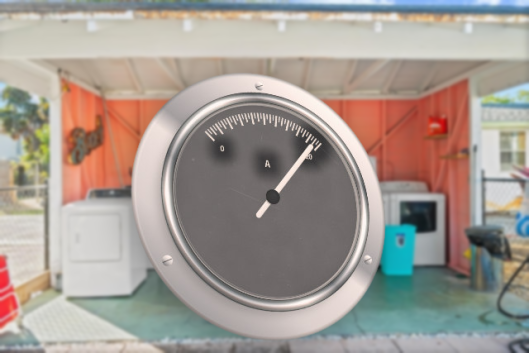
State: 19 A
